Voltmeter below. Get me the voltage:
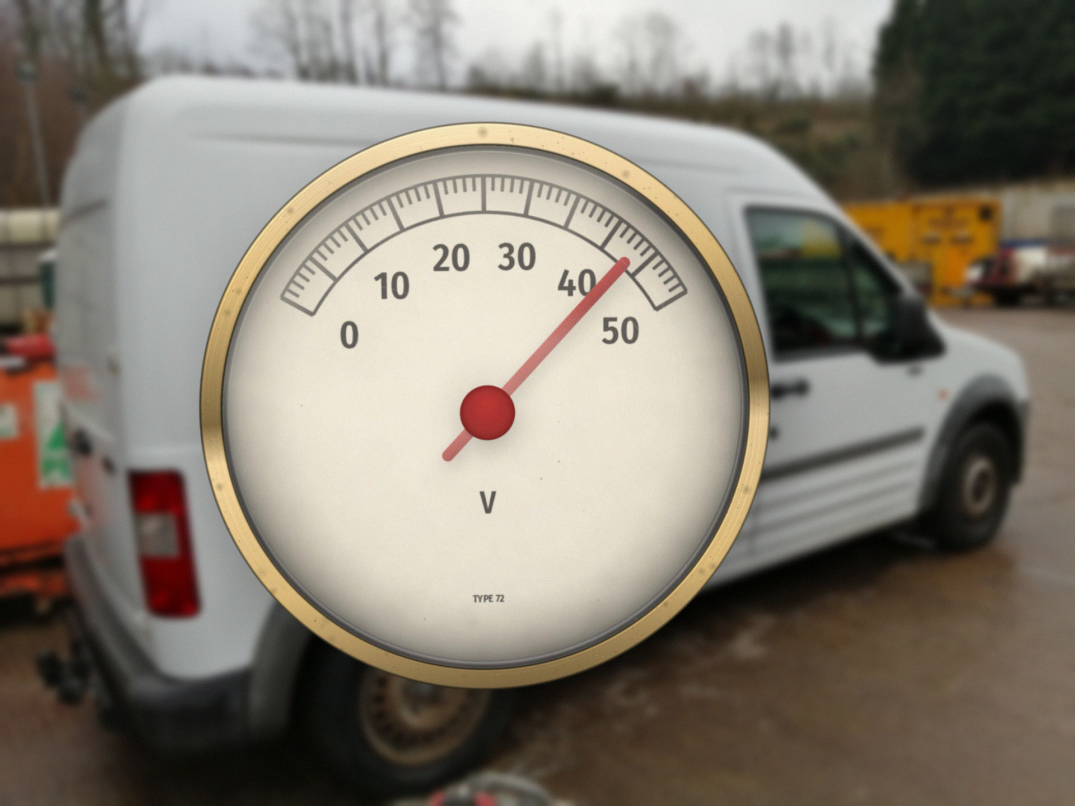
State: 43 V
